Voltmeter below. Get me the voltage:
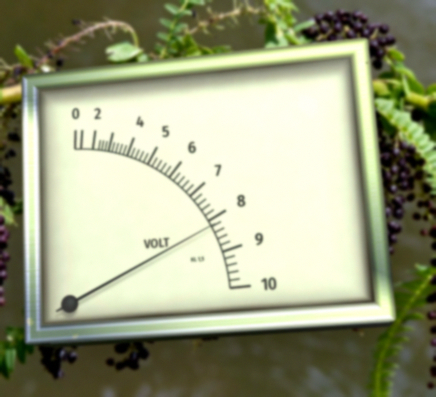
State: 8.2 V
